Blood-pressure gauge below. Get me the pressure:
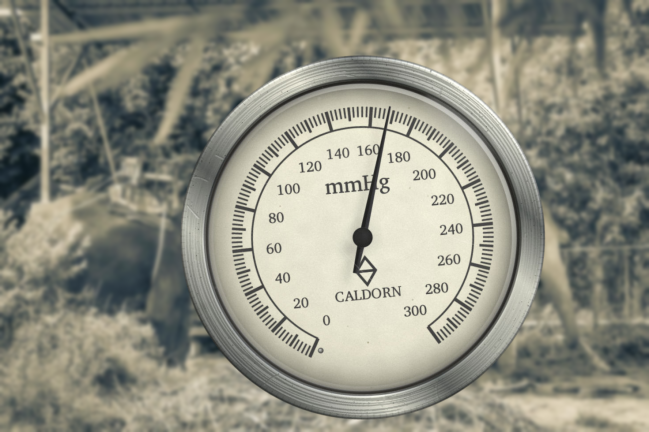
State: 168 mmHg
